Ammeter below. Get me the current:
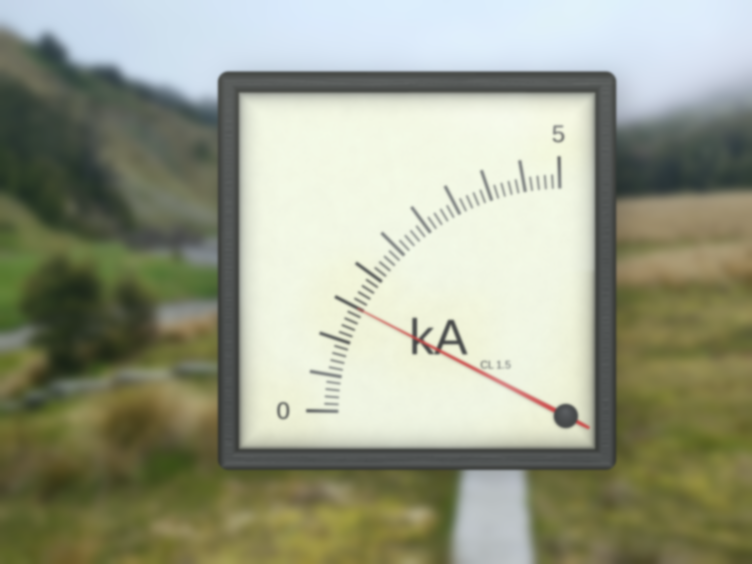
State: 1.5 kA
